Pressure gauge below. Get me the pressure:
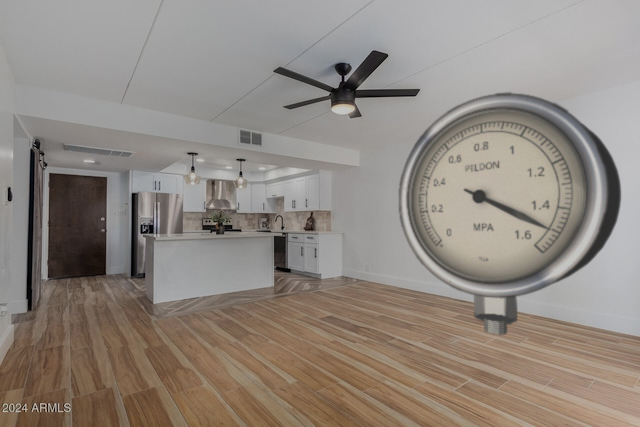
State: 1.5 MPa
